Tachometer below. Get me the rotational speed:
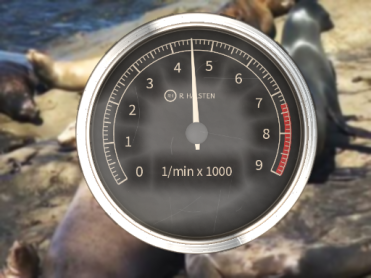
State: 4500 rpm
